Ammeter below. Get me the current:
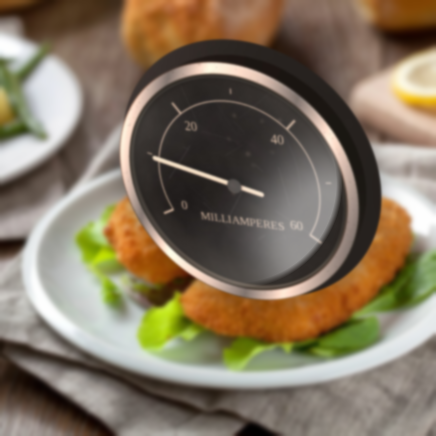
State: 10 mA
